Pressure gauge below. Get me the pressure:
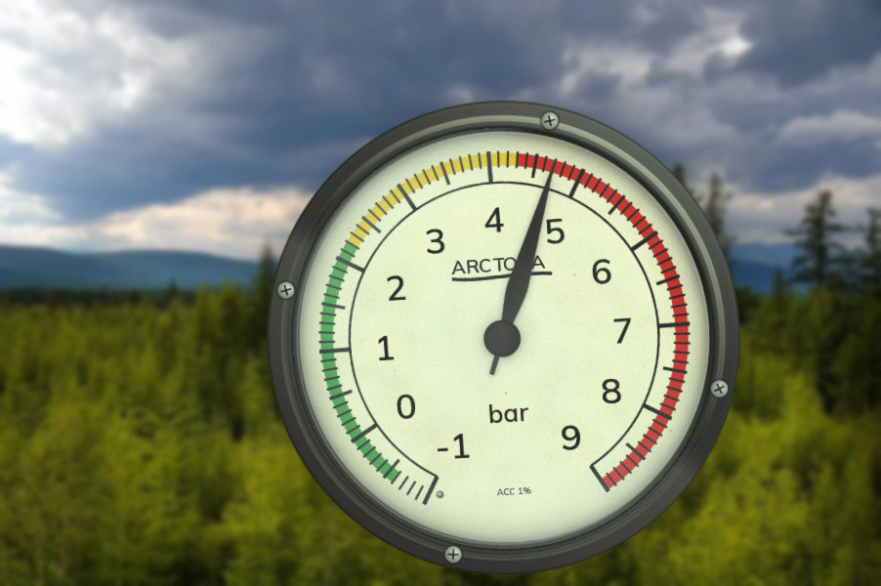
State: 4.7 bar
